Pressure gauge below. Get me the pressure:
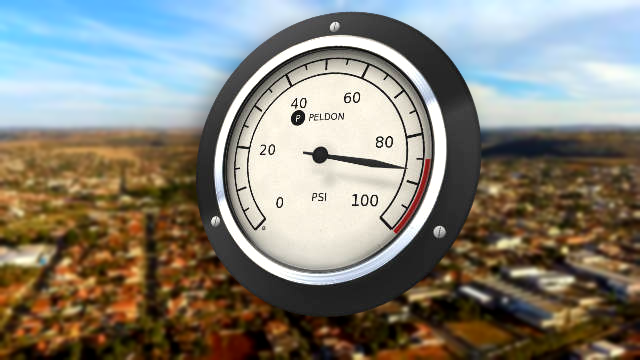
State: 87.5 psi
